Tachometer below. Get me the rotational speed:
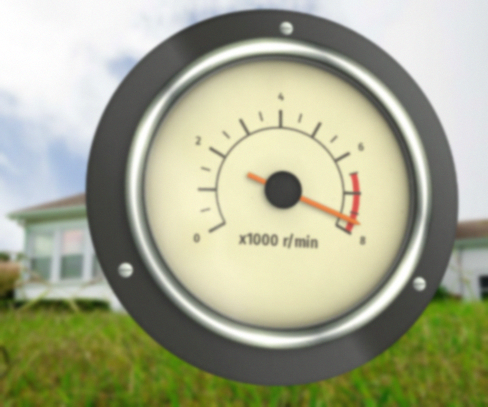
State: 7750 rpm
